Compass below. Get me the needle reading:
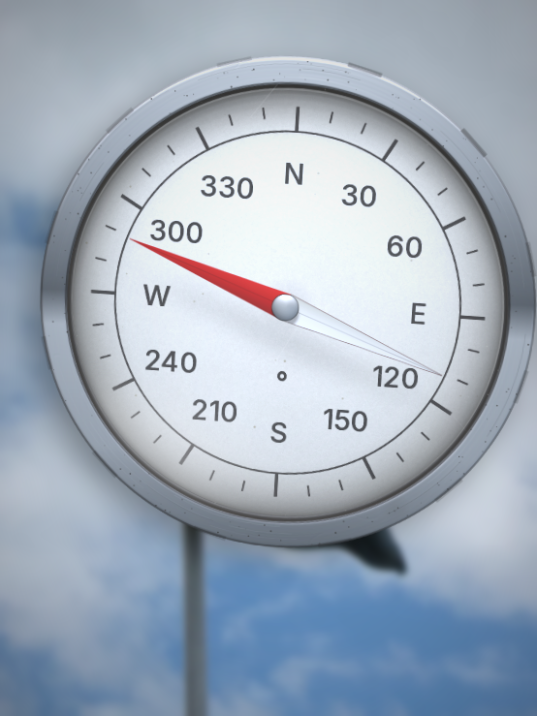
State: 290 °
